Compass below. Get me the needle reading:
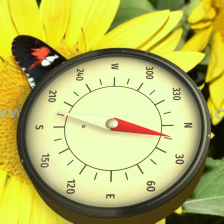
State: 15 °
